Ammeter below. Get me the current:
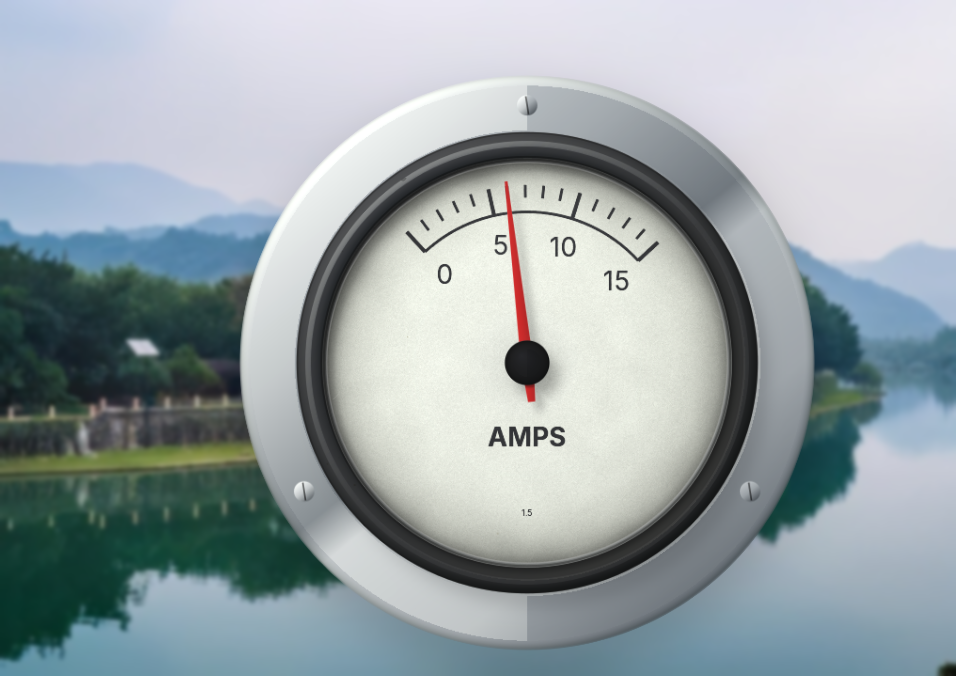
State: 6 A
